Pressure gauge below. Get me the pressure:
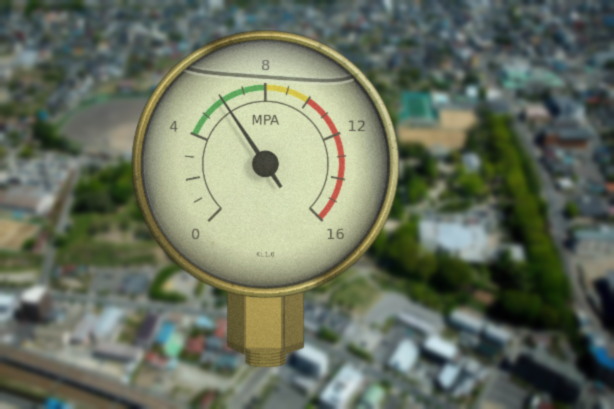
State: 6 MPa
